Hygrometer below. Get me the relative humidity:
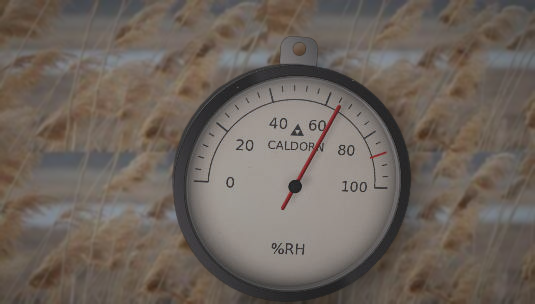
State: 64 %
